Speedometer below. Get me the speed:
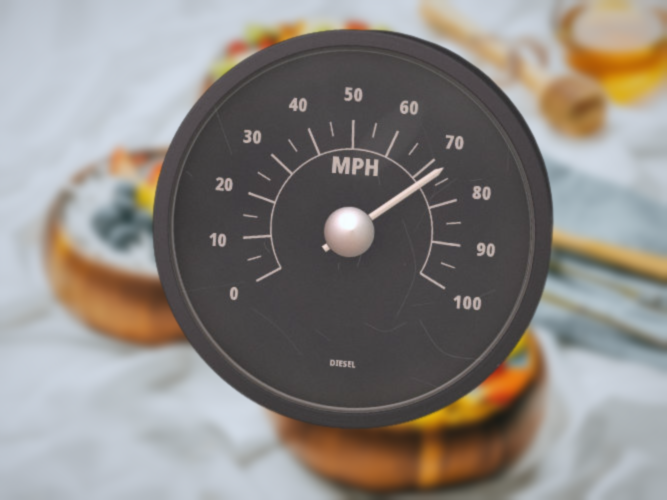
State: 72.5 mph
